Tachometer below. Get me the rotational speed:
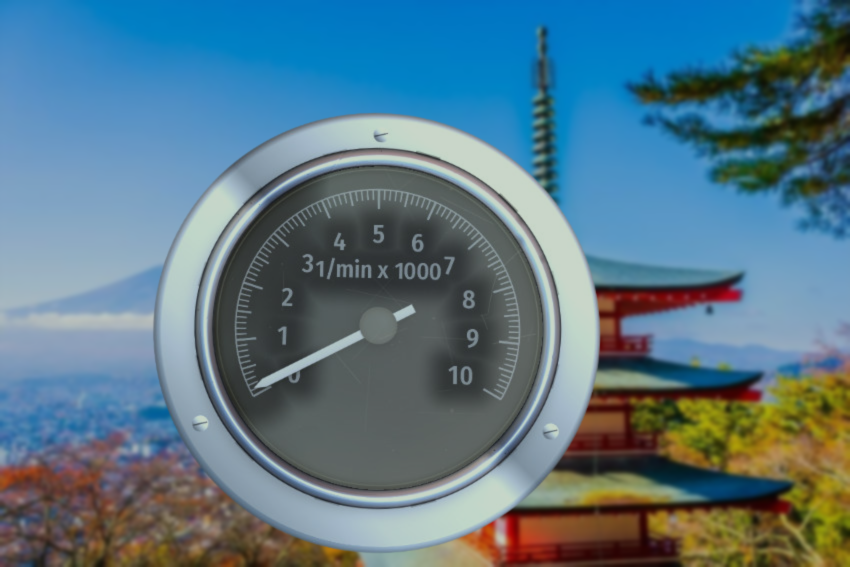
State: 100 rpm
